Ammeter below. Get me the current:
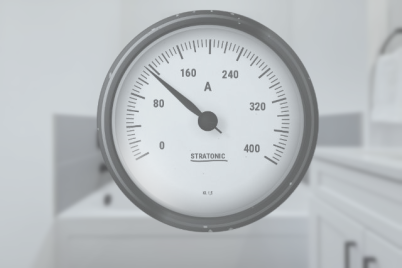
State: 115 A
